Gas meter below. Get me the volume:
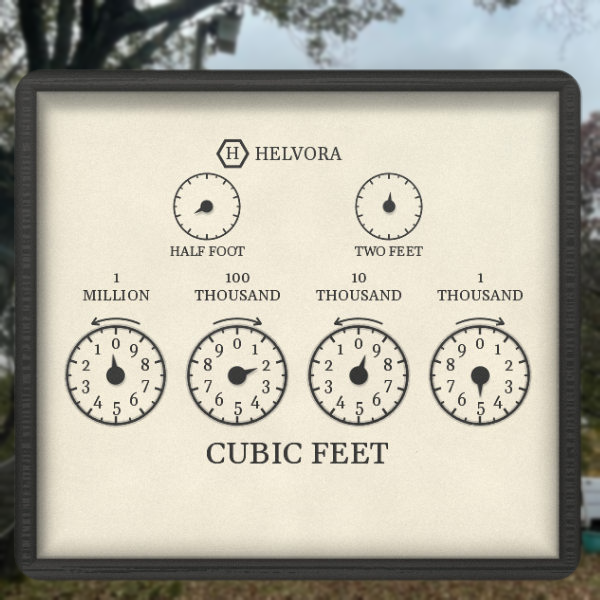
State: 19500 ft³
